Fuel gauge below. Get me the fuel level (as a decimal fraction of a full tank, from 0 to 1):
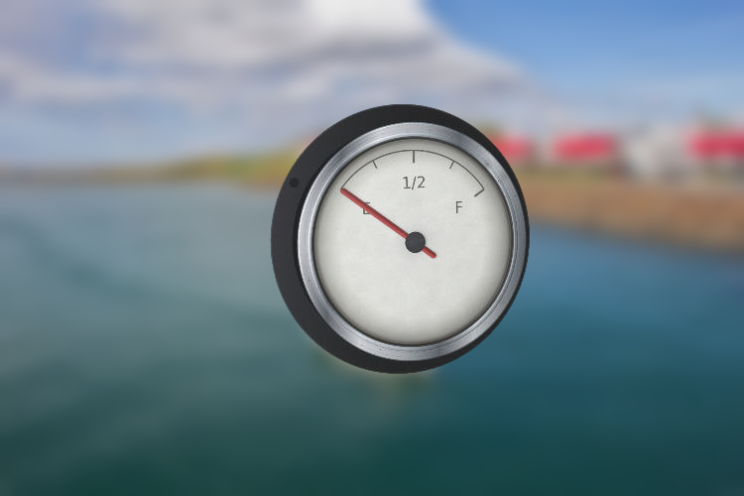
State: 0
